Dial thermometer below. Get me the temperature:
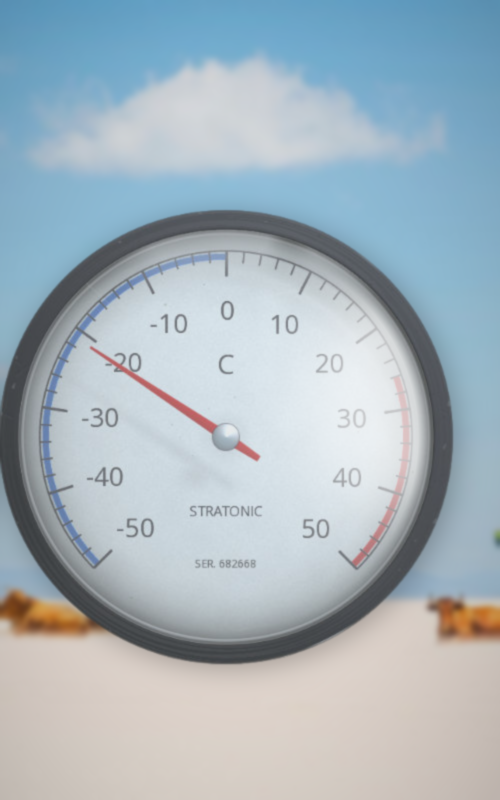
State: -21 °C
